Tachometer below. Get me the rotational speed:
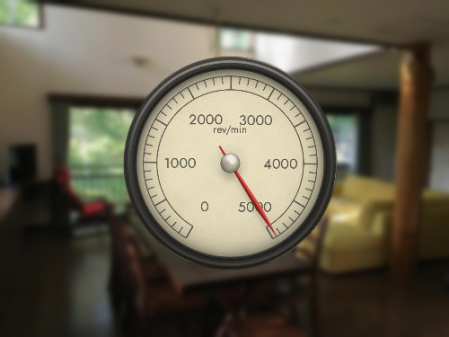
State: 4950 rpm
